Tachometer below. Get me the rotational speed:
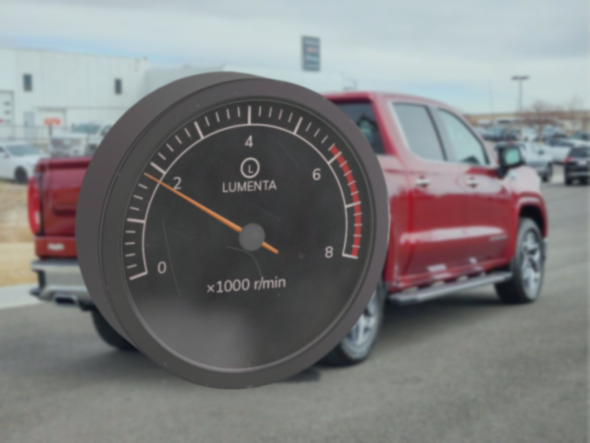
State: 1800 rpm
